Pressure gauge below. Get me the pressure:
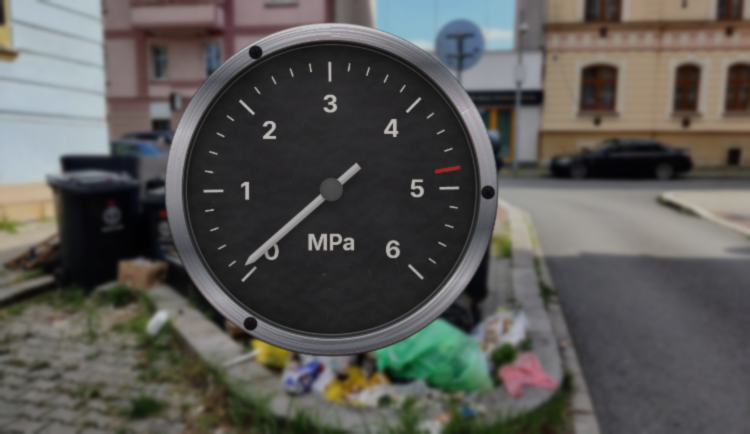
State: 0.1 MPa
